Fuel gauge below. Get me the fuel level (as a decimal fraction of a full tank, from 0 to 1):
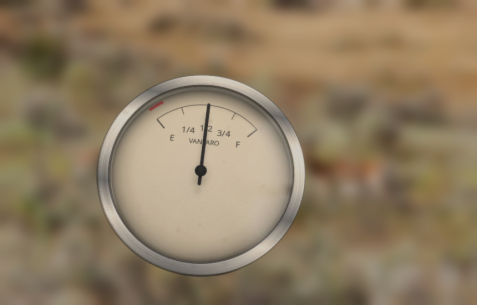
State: 0.5
